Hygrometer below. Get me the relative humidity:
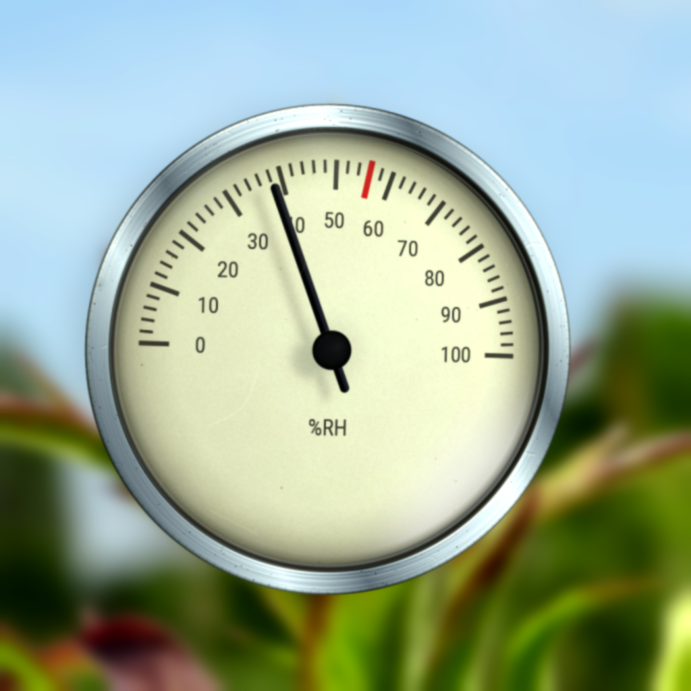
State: 38 %
